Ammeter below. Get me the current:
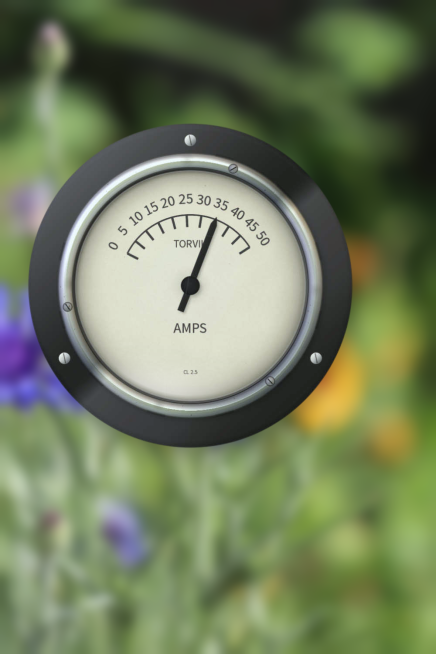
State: 35 A
